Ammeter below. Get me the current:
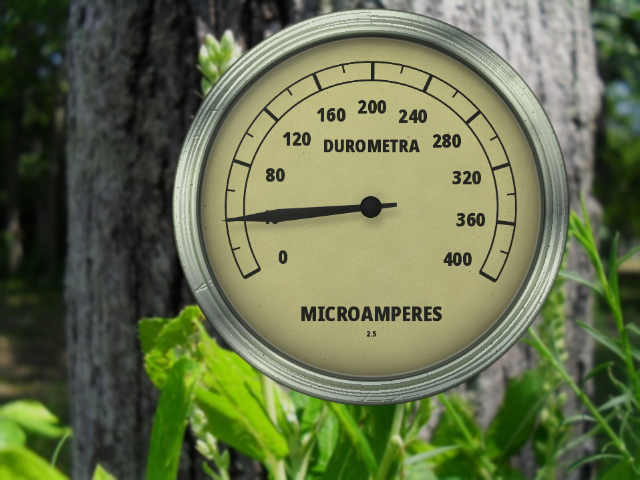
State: 40 µA
